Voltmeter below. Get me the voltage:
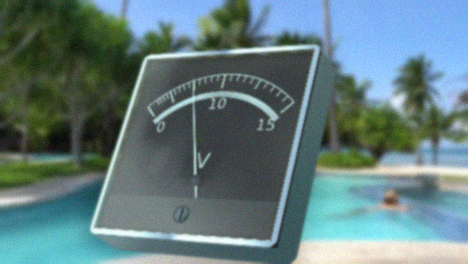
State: 7.5 V
